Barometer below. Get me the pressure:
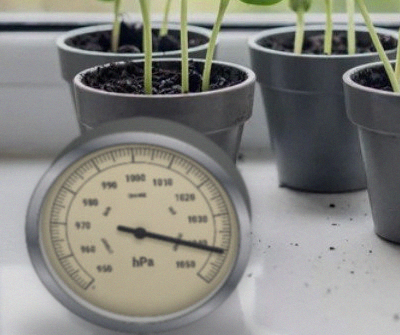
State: 1040 hPa
